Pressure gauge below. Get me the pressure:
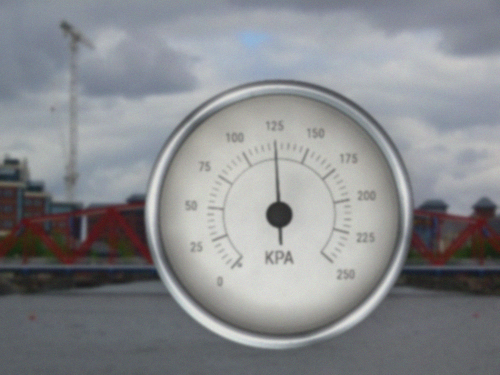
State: 125 kPa
